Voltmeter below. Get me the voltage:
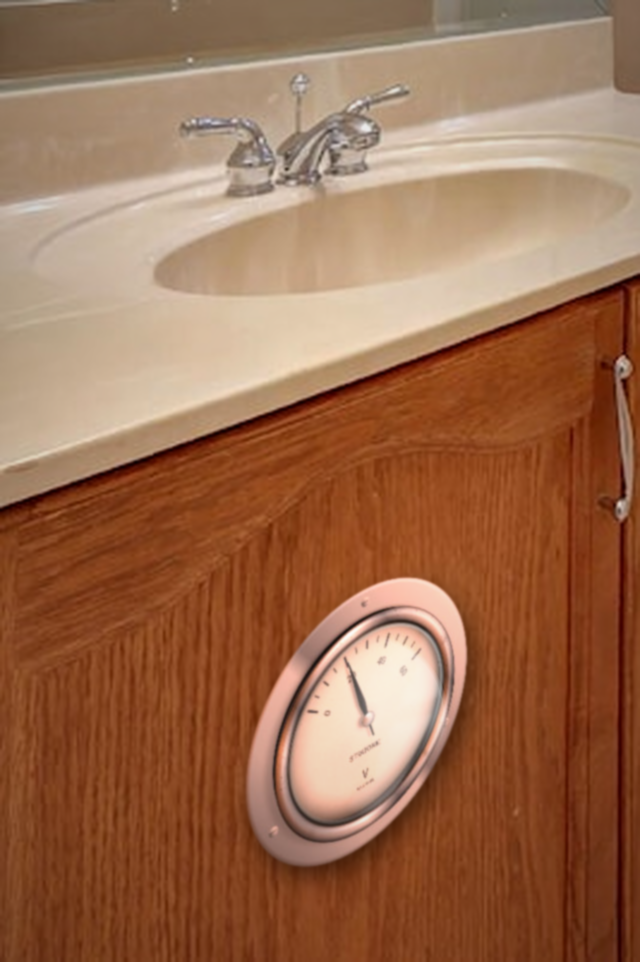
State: 20 V
